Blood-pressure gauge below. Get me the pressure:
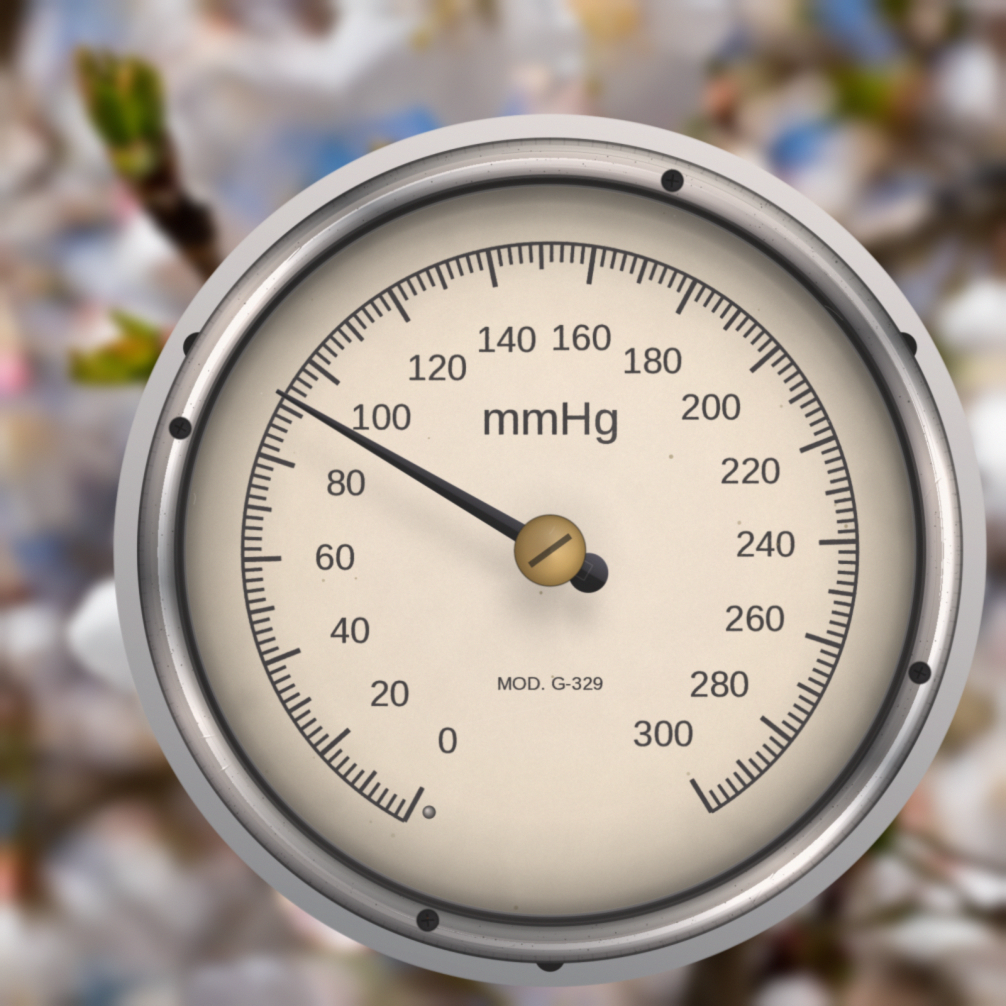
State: 92 mmHg
